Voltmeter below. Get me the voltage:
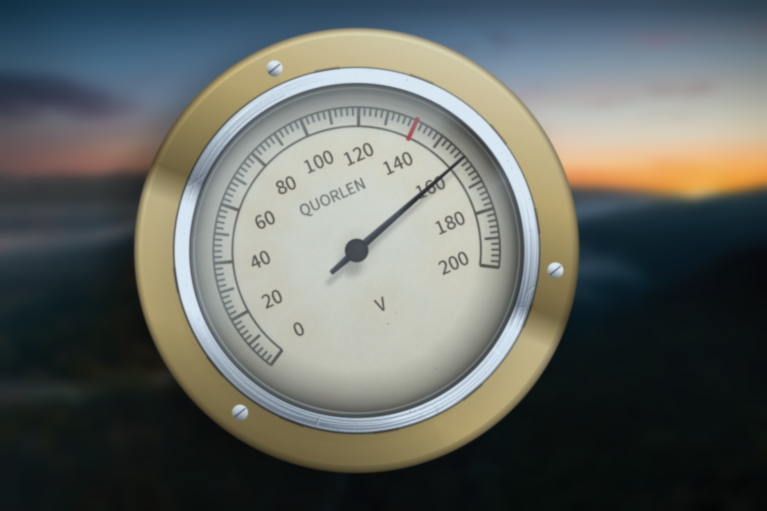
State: 160 V
